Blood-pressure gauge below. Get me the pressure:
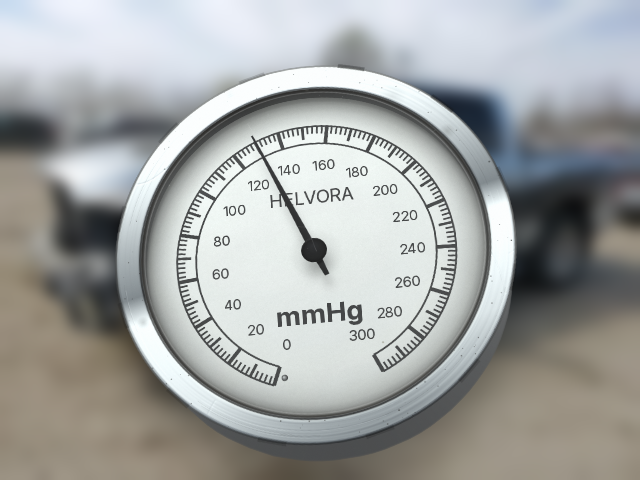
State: 130 mmHg
